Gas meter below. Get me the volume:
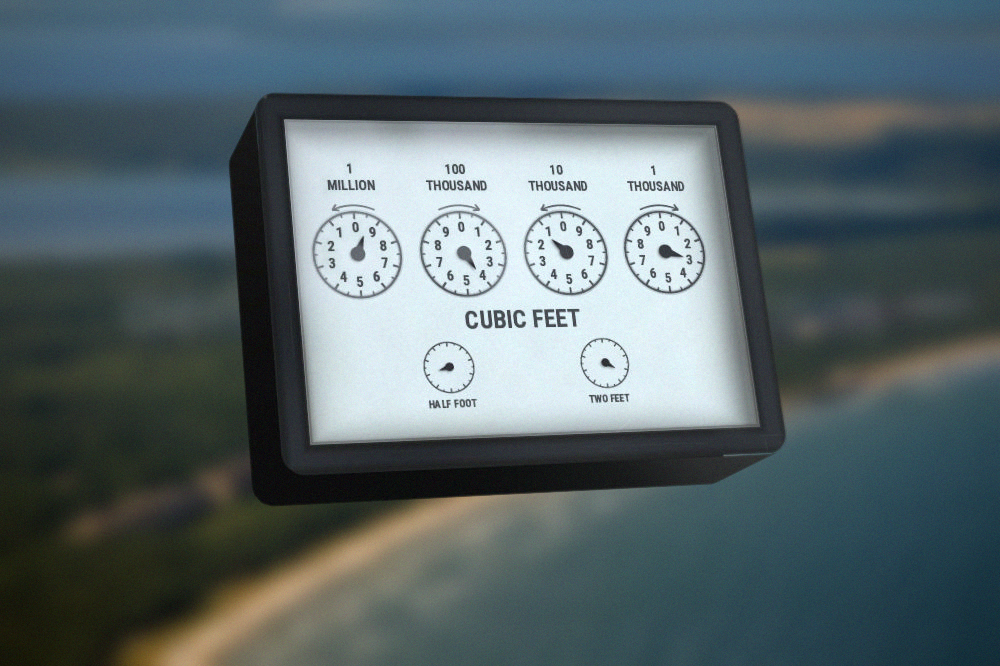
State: 941300 ft³
